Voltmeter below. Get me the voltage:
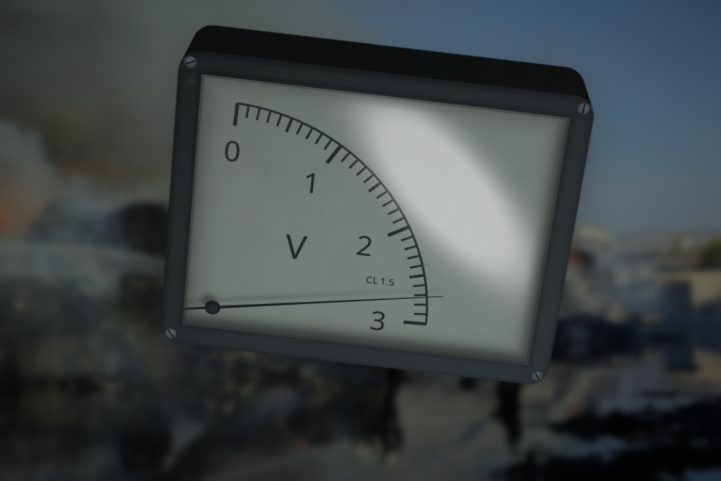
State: 2.7 V
